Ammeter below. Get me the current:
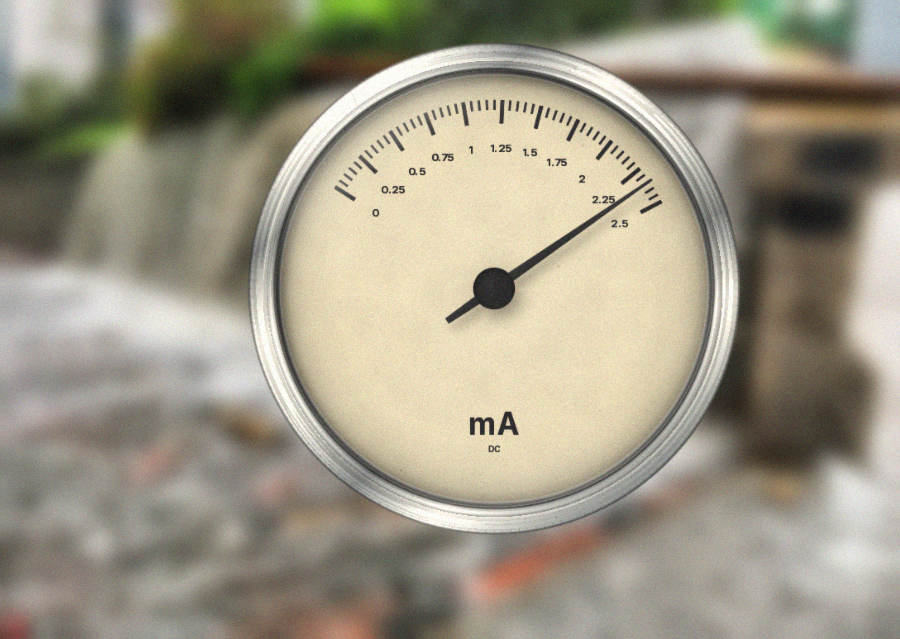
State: 2.35 mA
